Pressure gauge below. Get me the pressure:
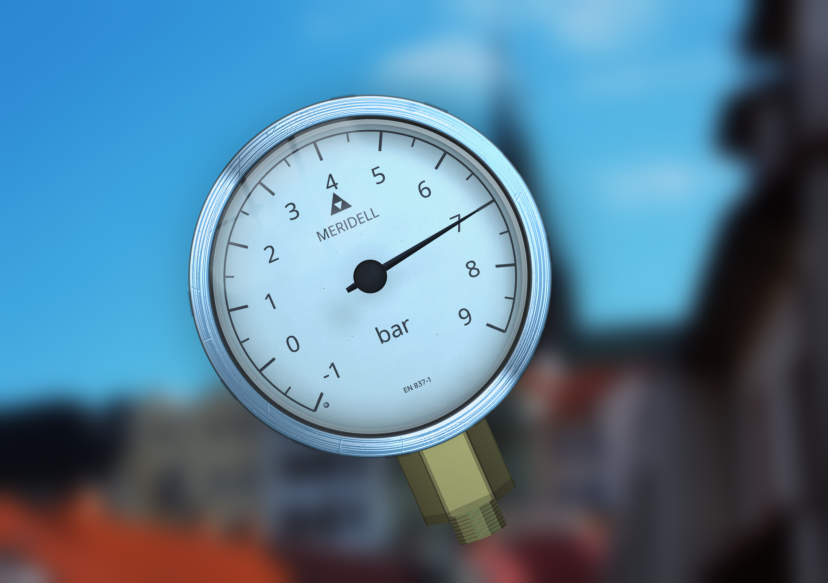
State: 7 bar
